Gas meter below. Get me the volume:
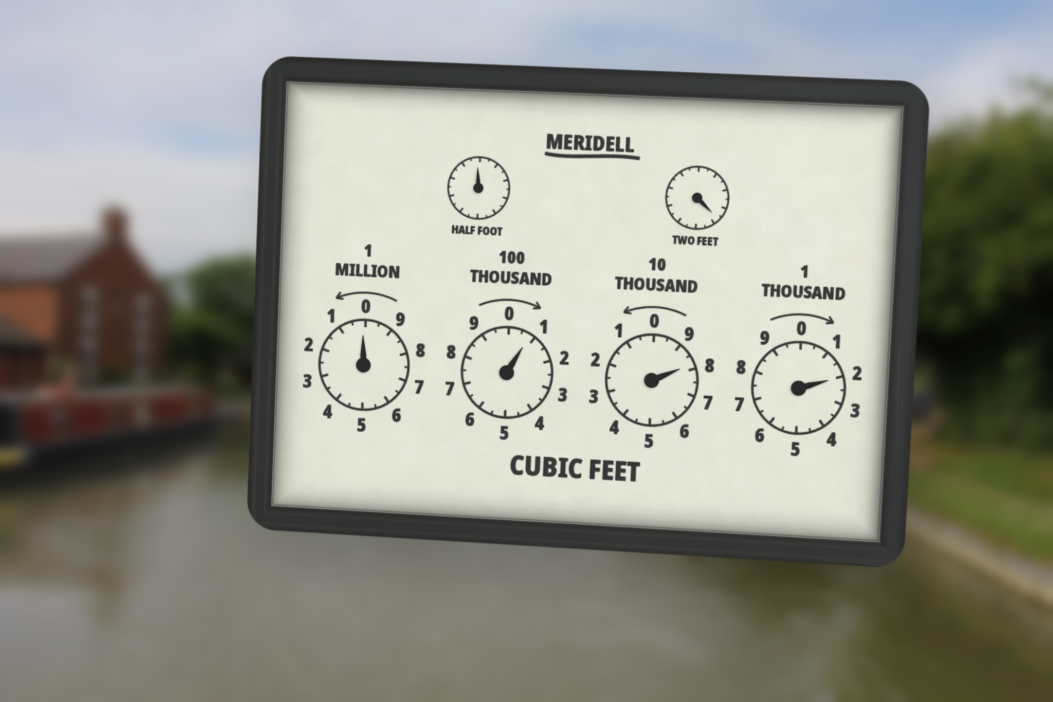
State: 8200 ft³
